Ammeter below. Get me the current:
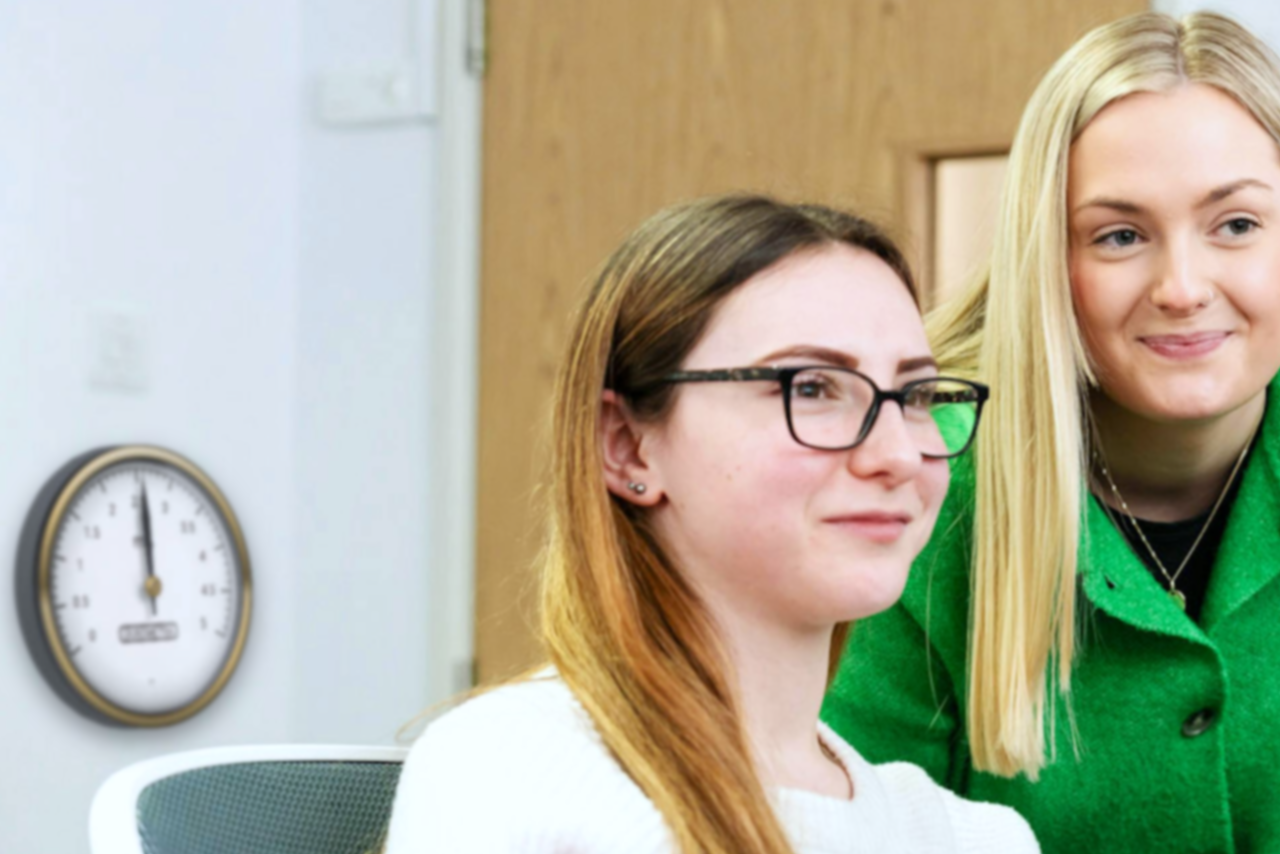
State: 2.5 mA
